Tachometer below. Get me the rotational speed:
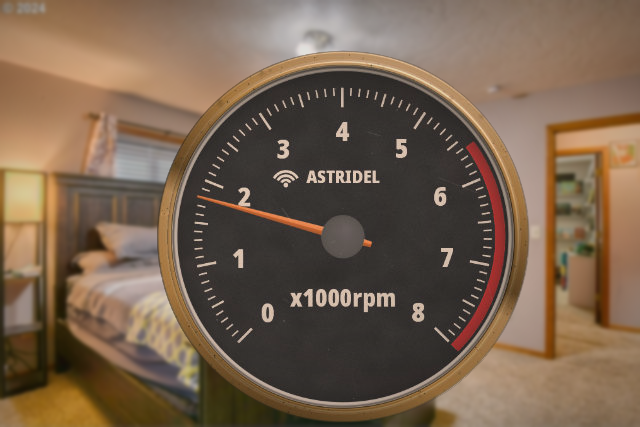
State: 1800 rpm
